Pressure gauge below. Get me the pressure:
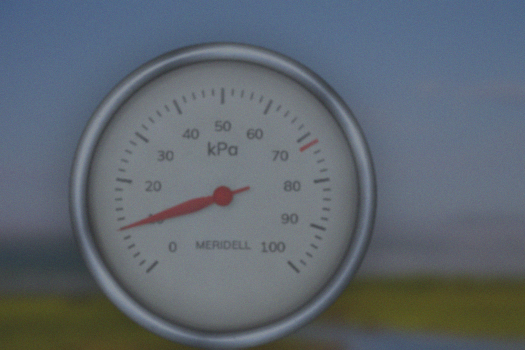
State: 10 kPa
